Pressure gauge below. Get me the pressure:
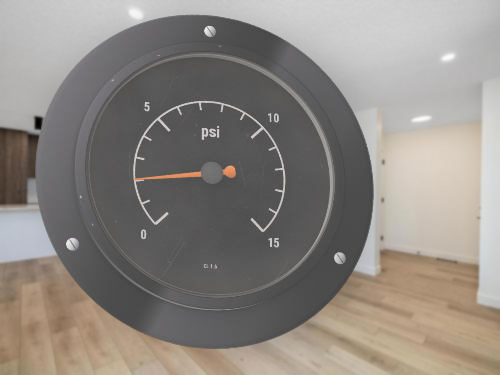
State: 2 psi
